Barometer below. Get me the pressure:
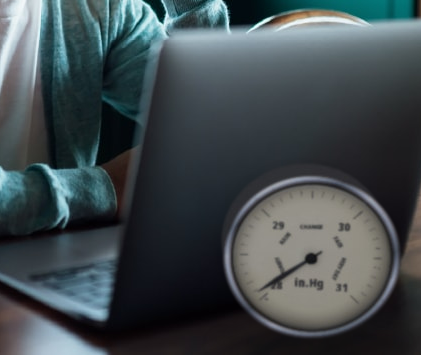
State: 28.1 inHg
